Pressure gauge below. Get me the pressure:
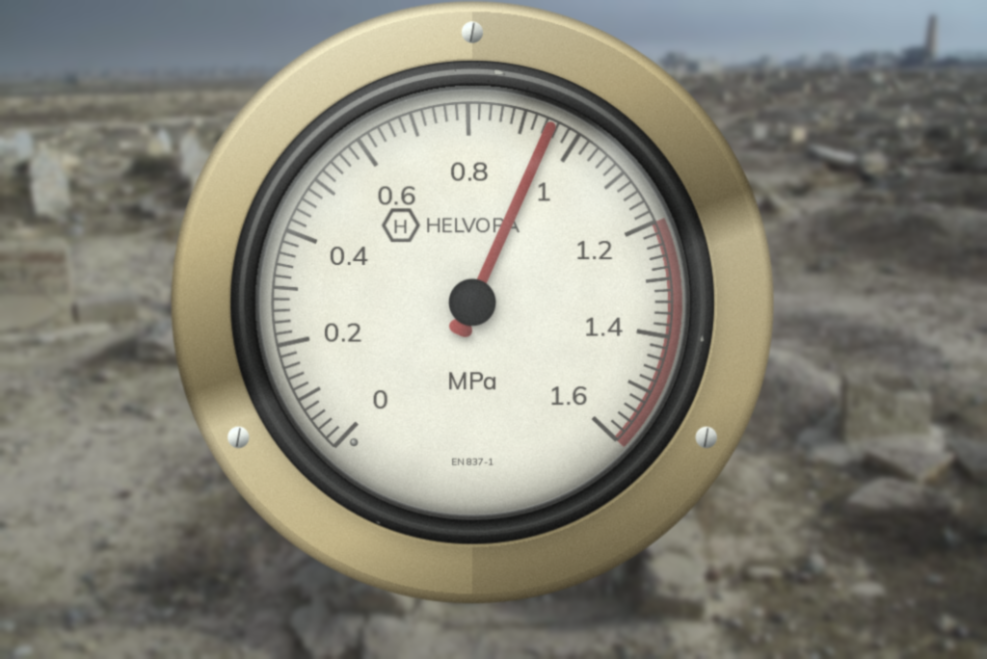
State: 0.95 MPa
